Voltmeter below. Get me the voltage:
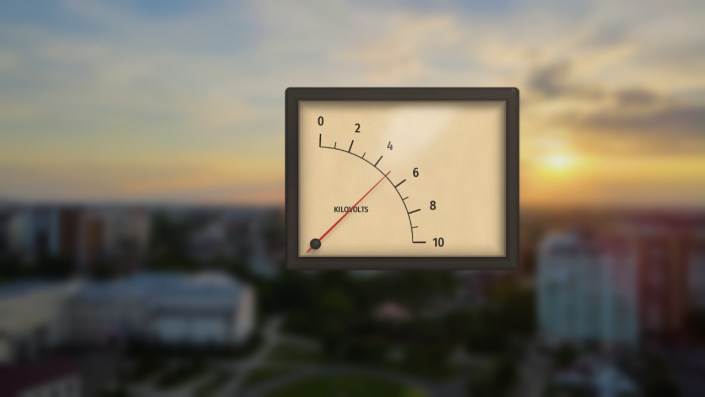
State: 5 kV
